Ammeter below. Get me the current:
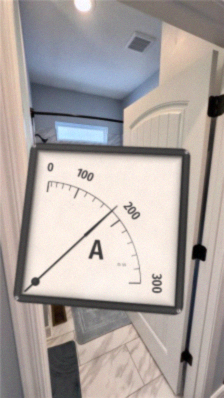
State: 180 A
